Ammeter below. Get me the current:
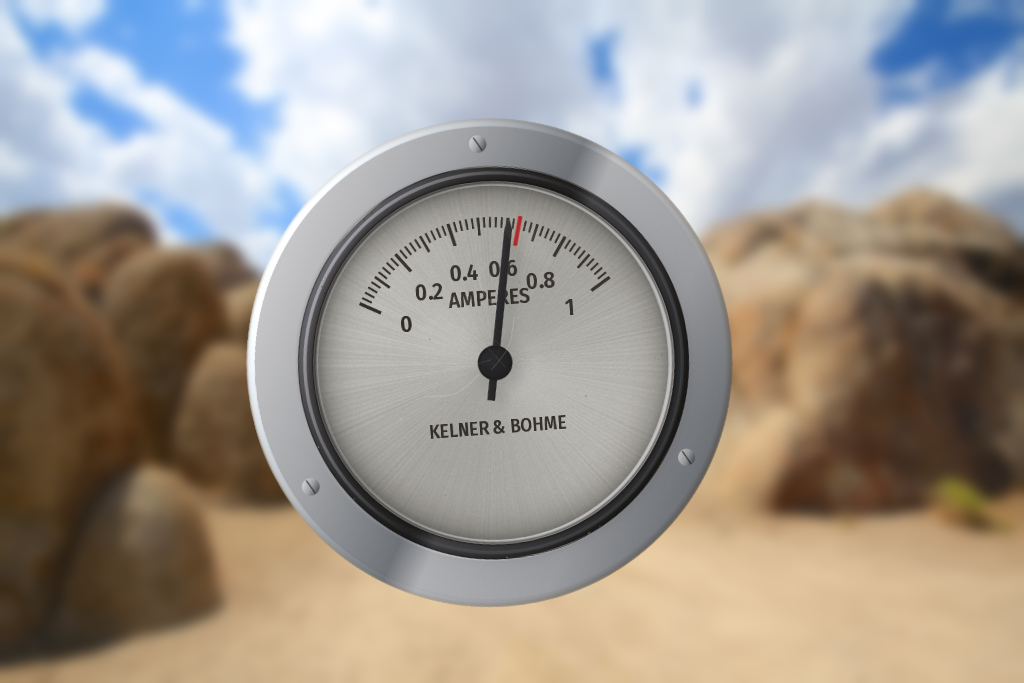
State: 0.6 A
